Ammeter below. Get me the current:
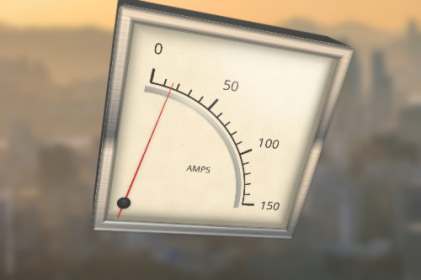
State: 15 A
